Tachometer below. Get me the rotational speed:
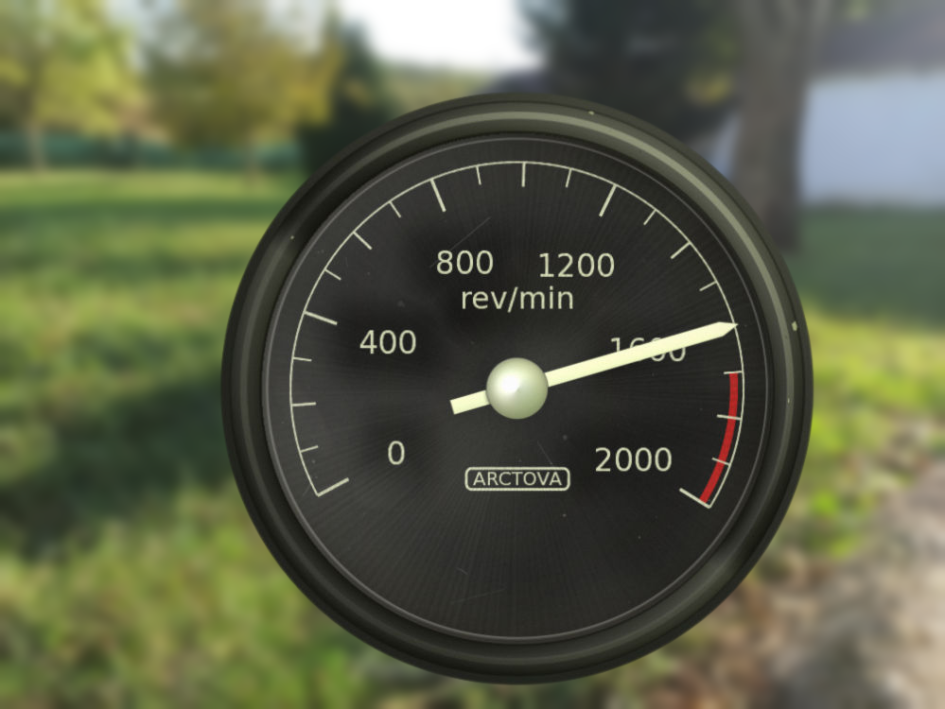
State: 1600 rpm
